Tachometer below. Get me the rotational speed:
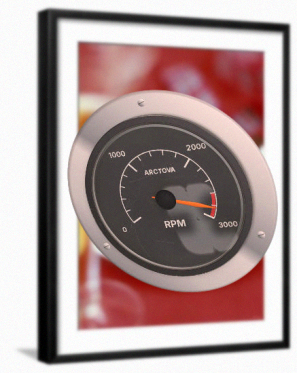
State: 2800 rpm
